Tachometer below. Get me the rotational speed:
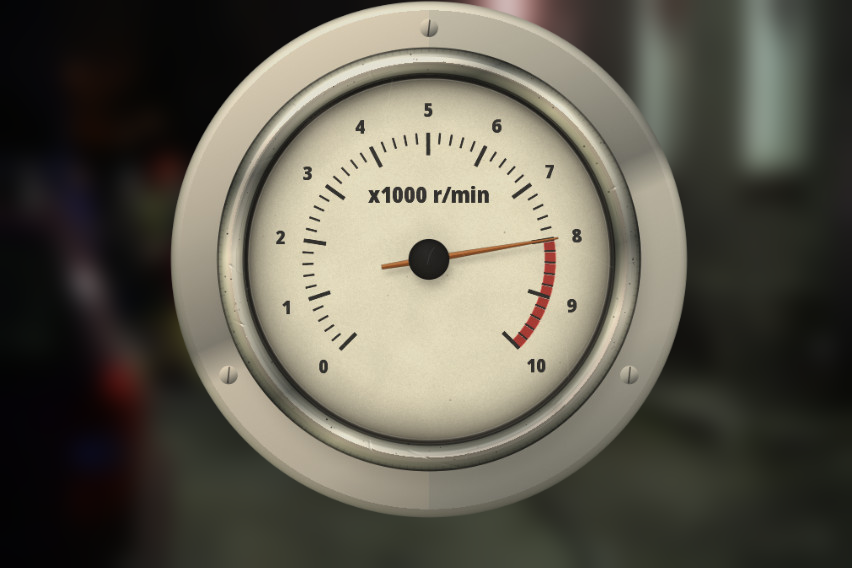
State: 8000 rpm
